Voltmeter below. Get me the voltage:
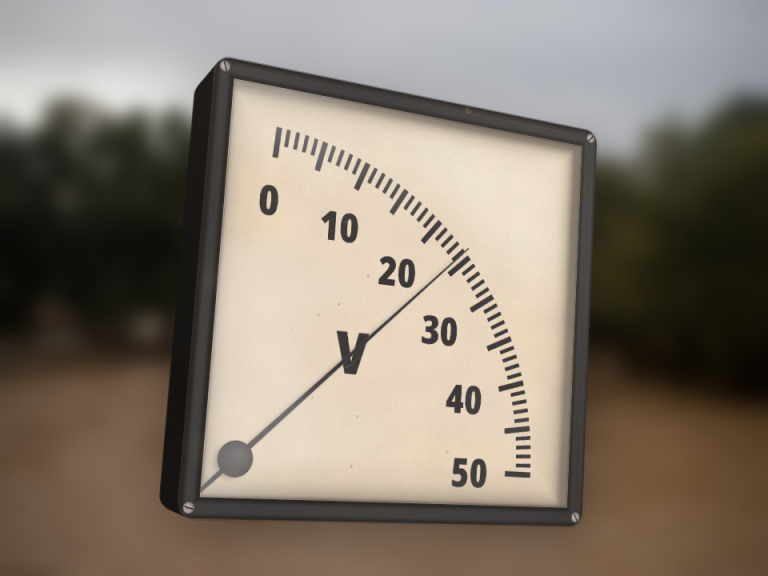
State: 24 V
